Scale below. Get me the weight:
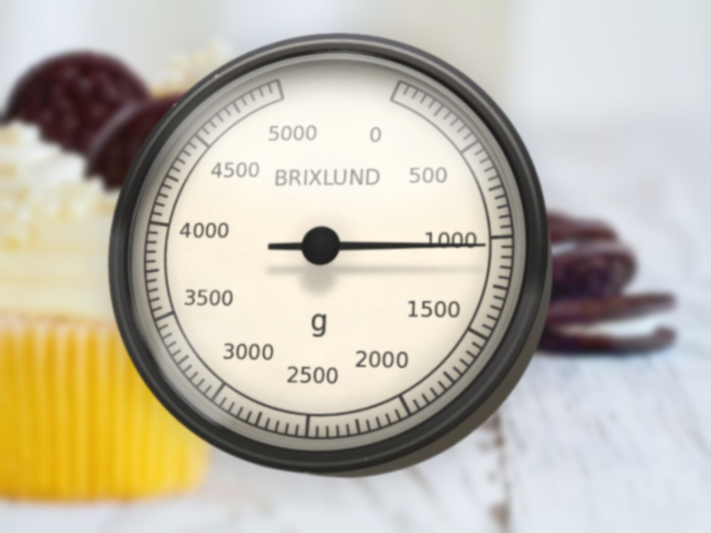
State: 1050 g
